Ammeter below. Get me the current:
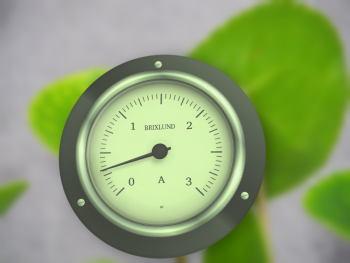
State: 0.3 A
